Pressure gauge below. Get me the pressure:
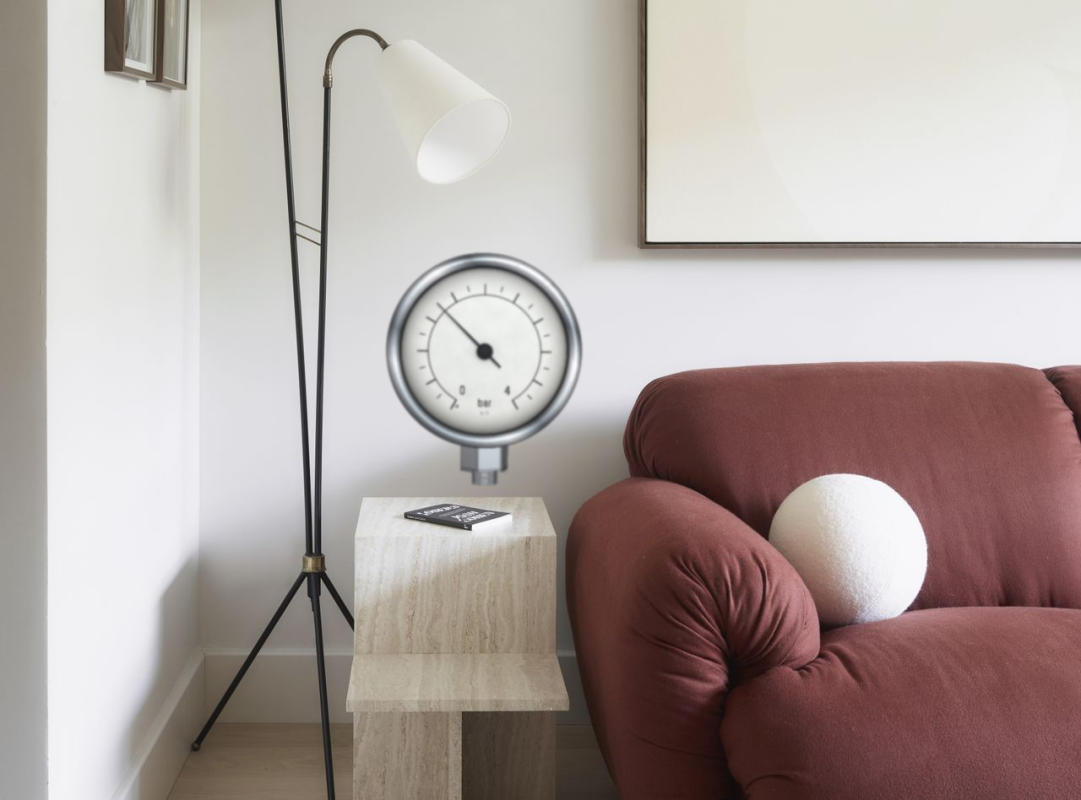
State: 1.4 bar
